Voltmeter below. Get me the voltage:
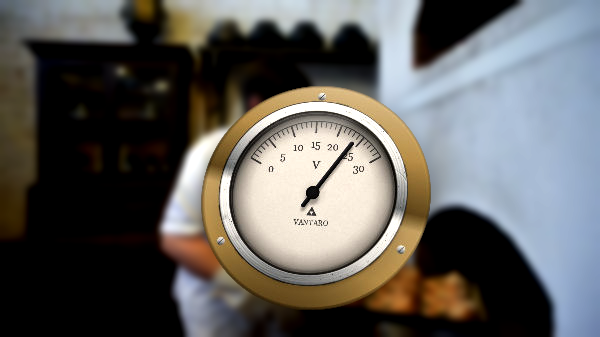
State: 24 V
